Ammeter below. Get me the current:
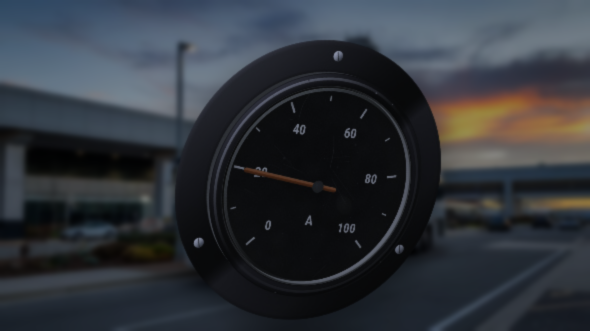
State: 20 A
